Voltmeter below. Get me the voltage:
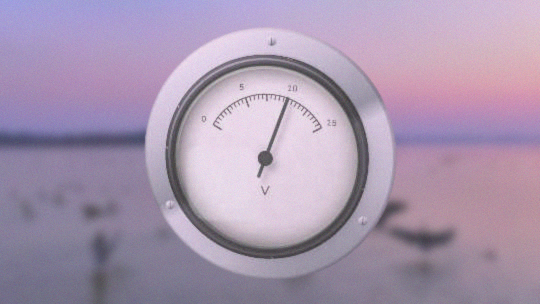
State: 10 V
